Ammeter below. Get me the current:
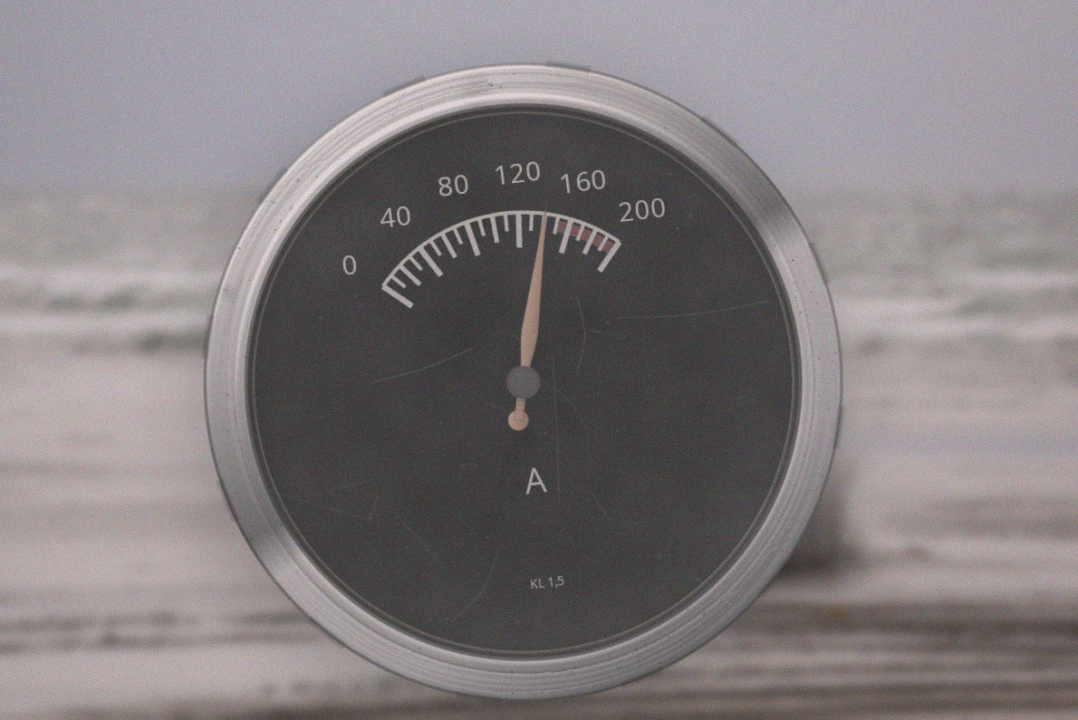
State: 140 A
